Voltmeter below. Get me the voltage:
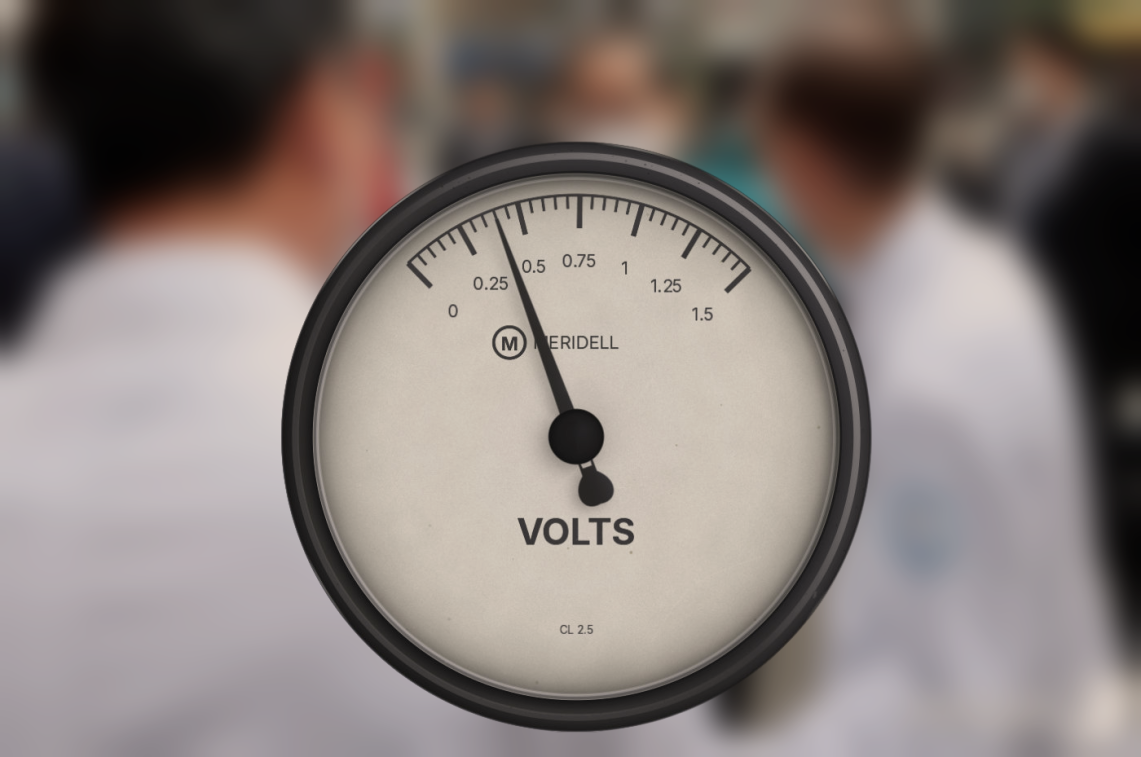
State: 0.4 V
